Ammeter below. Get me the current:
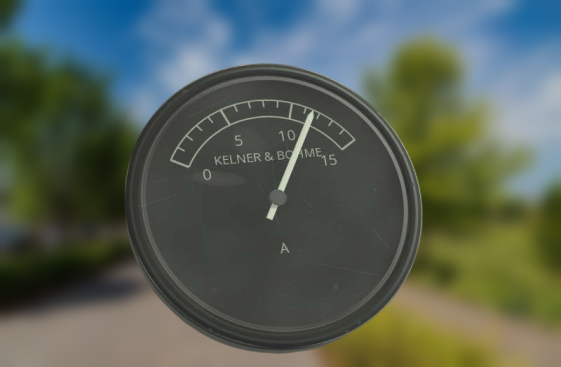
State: 11.5 A
